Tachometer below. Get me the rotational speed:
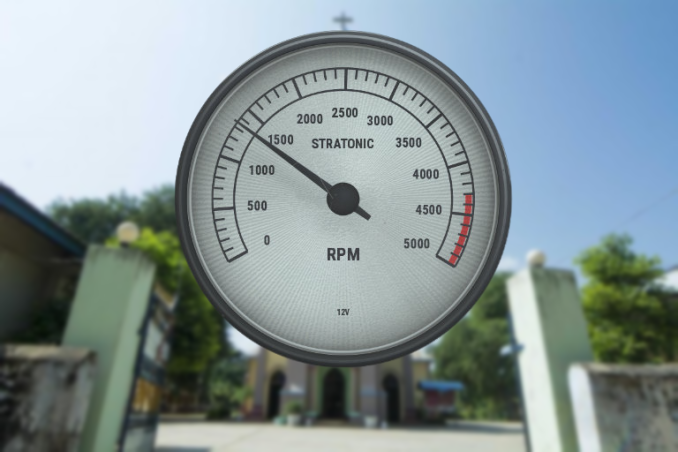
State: 1350 rpm
